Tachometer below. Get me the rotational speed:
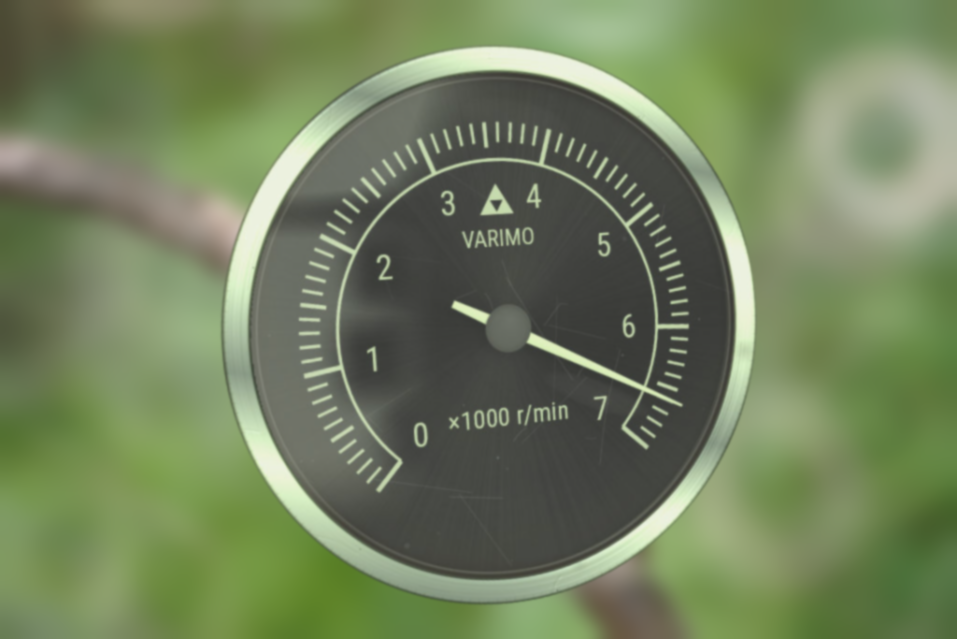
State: 6600 rpm
